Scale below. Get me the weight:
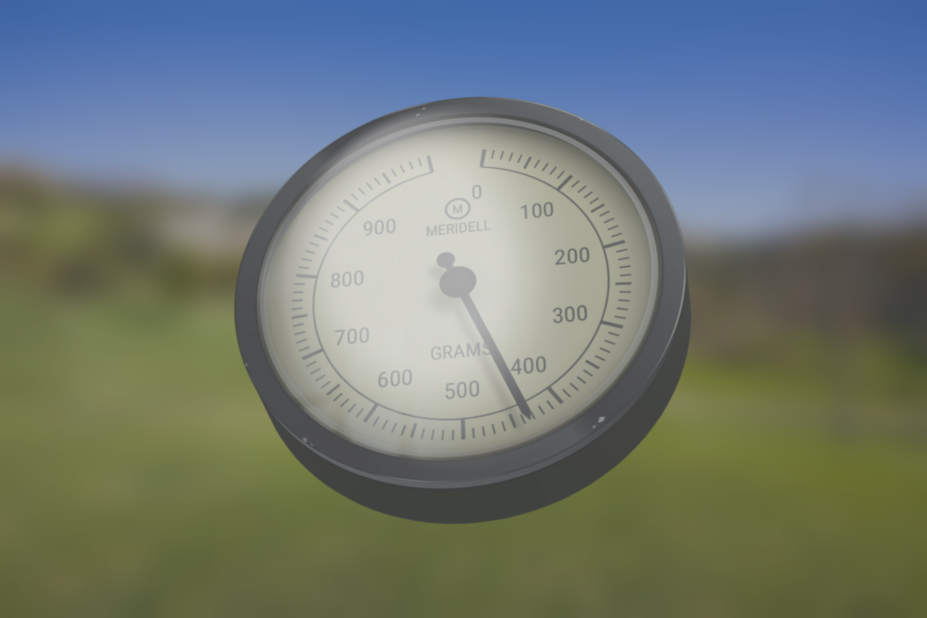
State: 435 g
